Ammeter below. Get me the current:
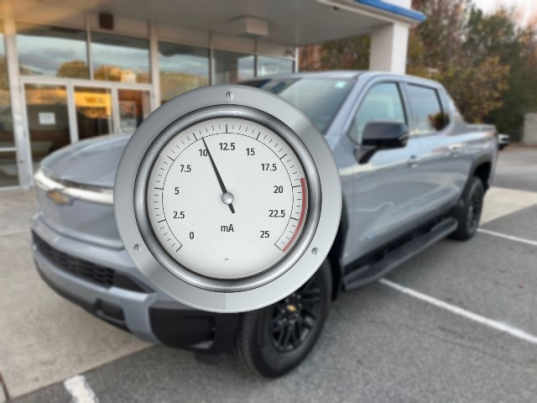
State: 10.5 mA
